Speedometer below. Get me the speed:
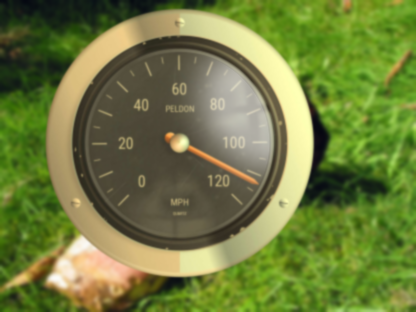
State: 112.5 mph
